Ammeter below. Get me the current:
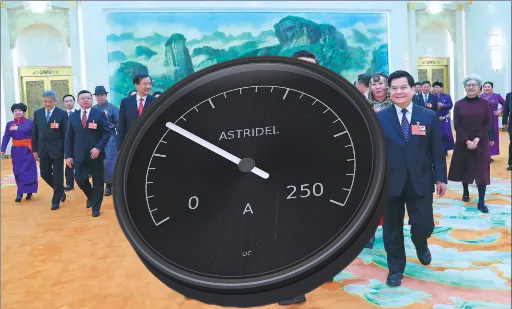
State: 70 A
